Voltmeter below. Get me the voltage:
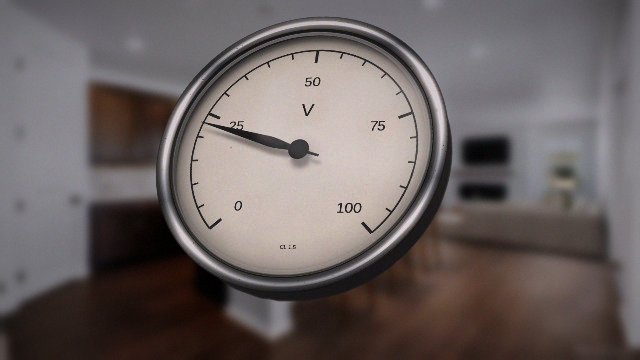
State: 22.5 V
